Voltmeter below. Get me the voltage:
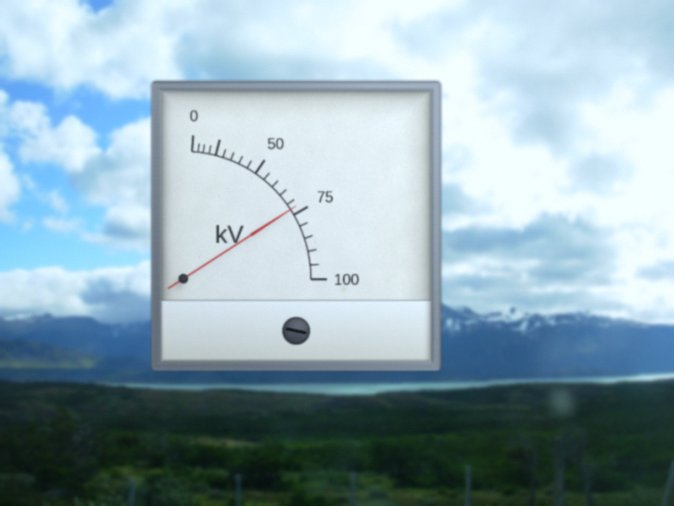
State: 72.5 kV
